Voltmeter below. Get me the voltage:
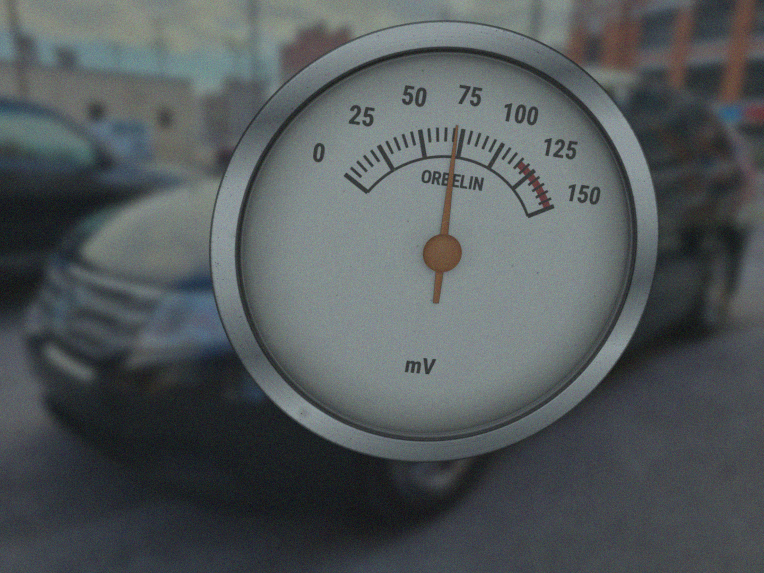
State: 70 mV
